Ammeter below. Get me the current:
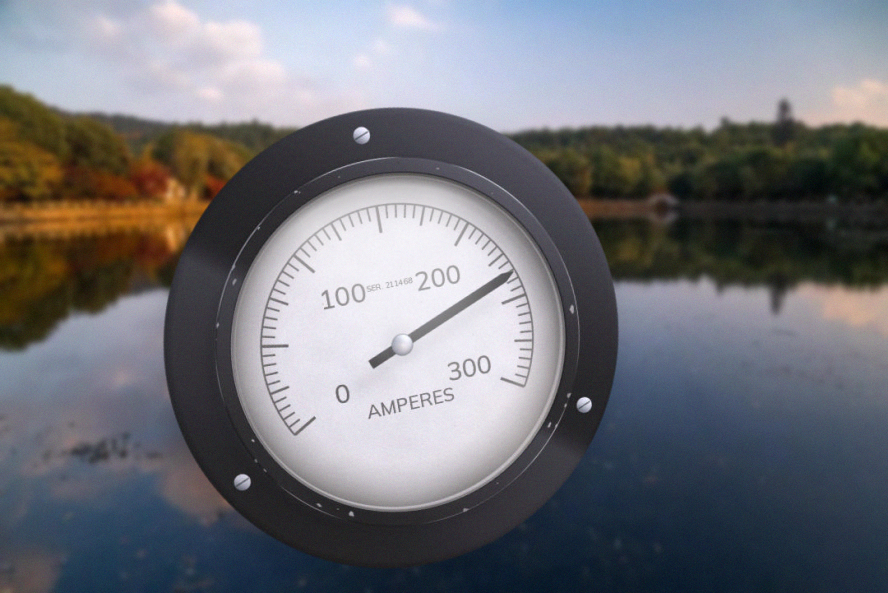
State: 235 A
